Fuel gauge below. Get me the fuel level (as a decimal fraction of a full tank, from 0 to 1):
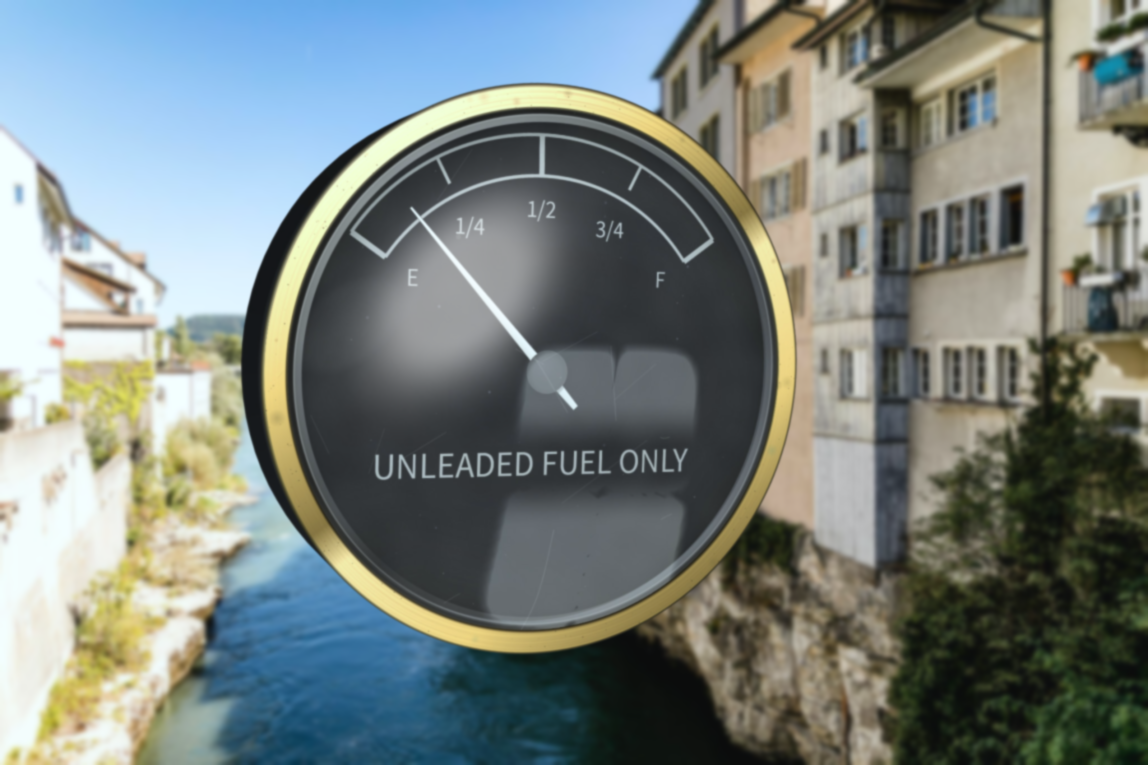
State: 0.125
